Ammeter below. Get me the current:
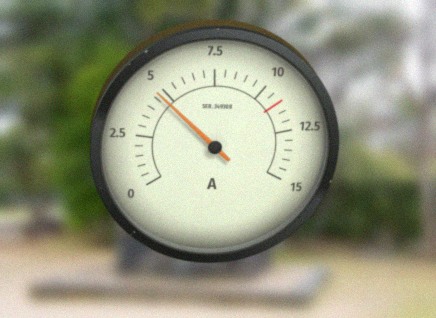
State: 4.75 A
